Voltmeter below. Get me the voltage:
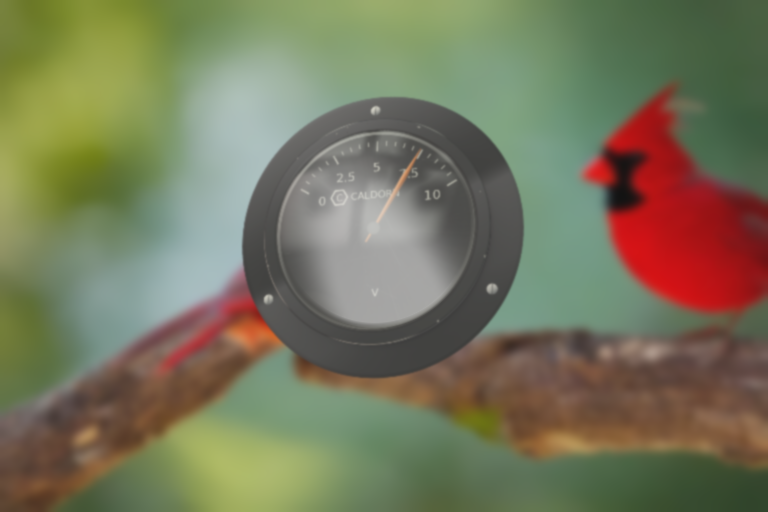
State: 7.5 V
